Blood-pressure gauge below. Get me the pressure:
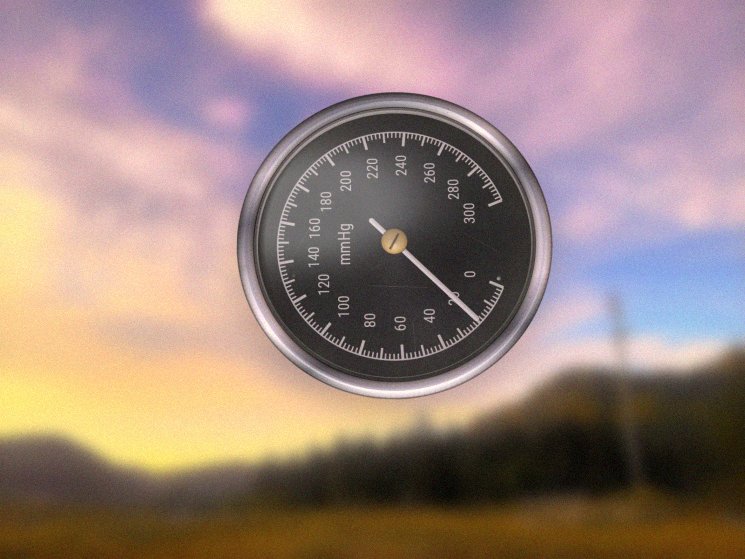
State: 20 mmHg
